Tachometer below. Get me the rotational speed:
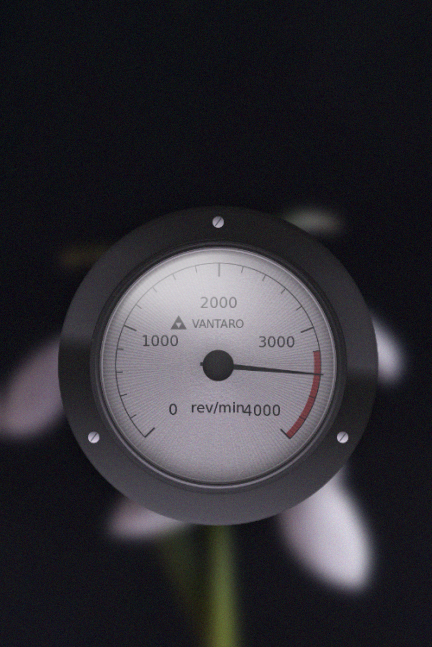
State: 3400 rpm
